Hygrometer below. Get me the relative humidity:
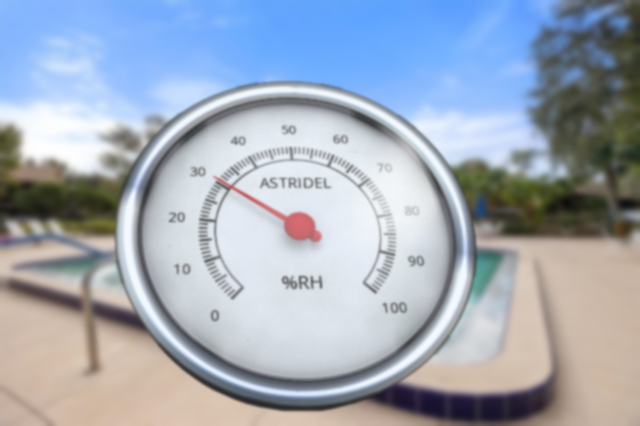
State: 30 %
